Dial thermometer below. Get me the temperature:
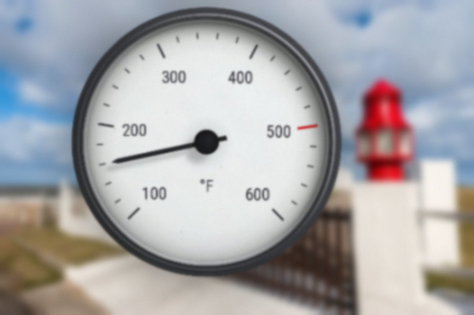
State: 160 °F
